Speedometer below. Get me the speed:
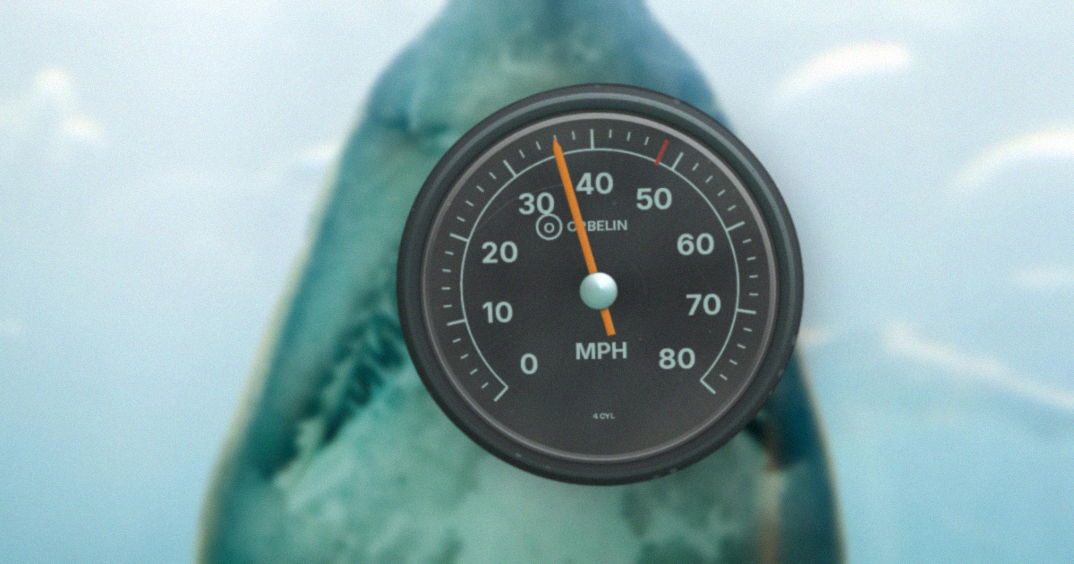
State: 36 mph
